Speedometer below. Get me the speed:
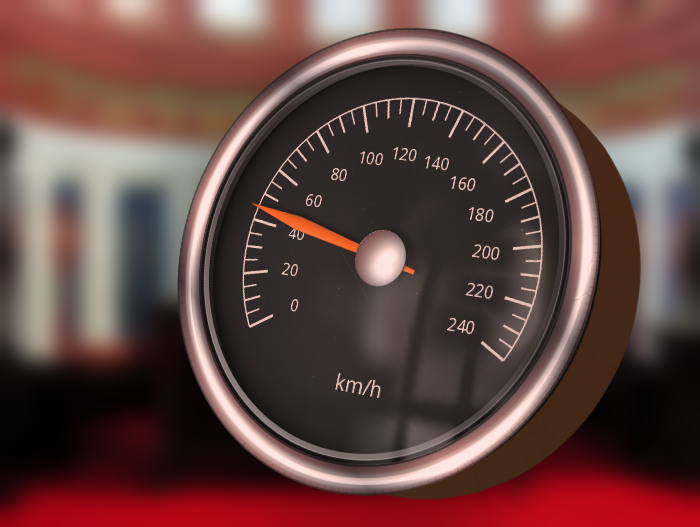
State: 45 km/h
